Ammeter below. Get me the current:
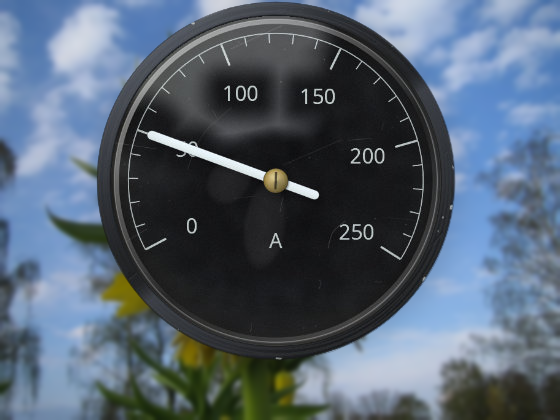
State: 50 A
